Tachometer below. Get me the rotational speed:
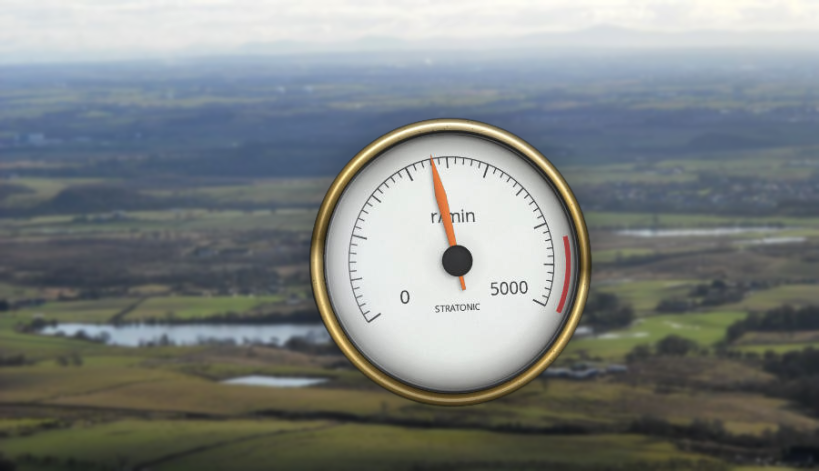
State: 2300 rpm
